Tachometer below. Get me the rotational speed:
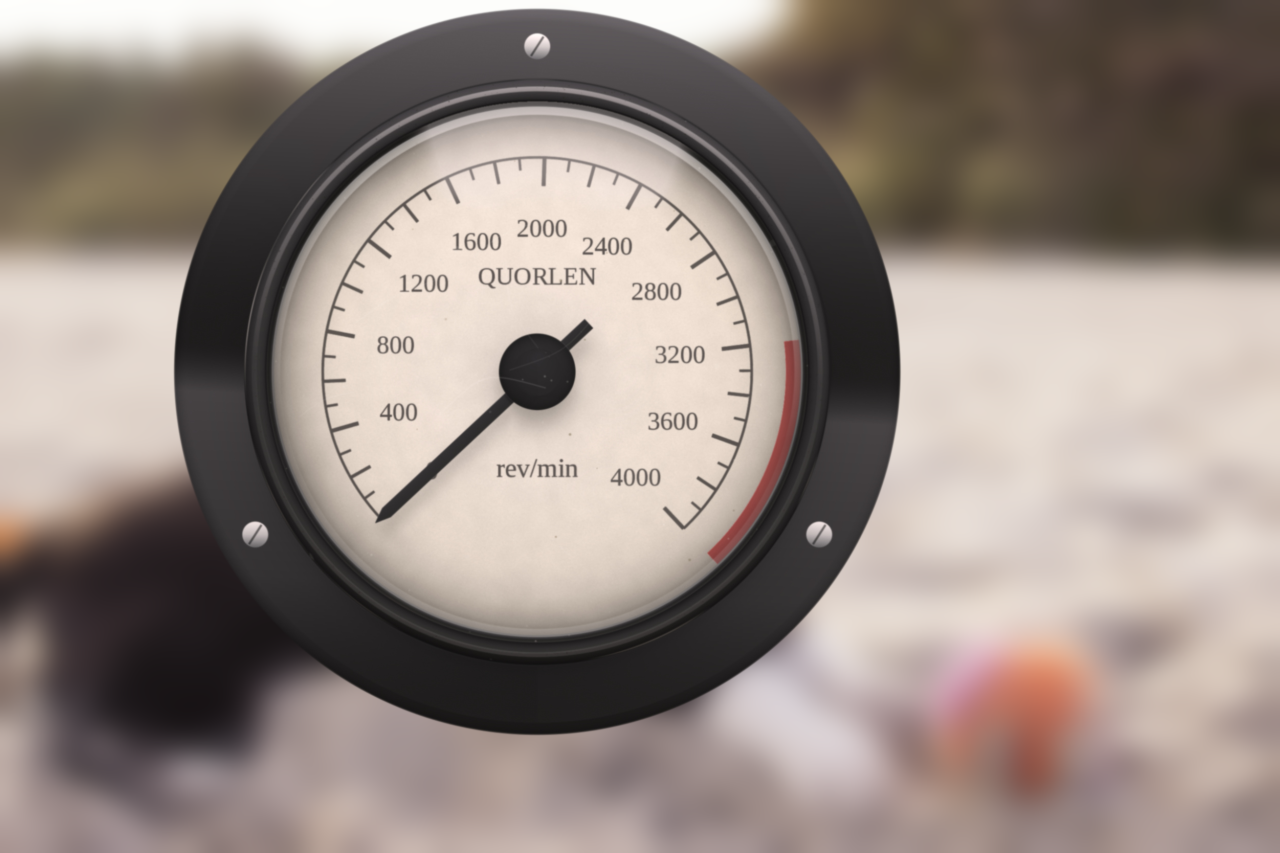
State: 0 rpm
